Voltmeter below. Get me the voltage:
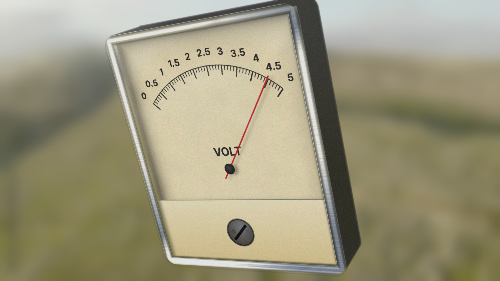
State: 4.5 V
